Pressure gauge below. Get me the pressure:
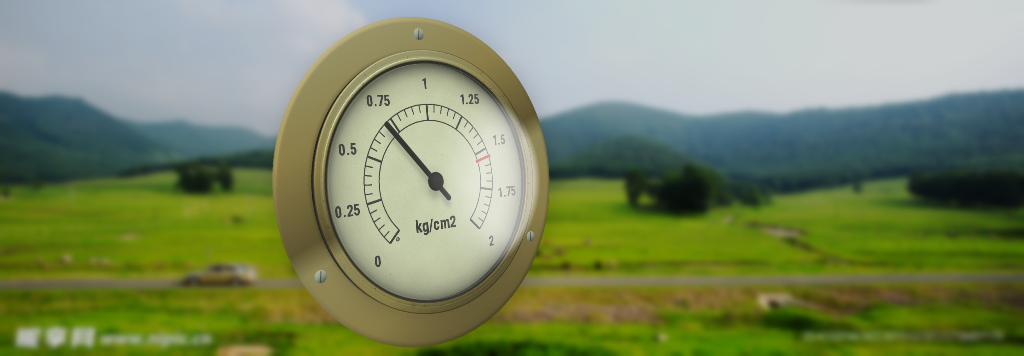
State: 0.7 kg/cm²
